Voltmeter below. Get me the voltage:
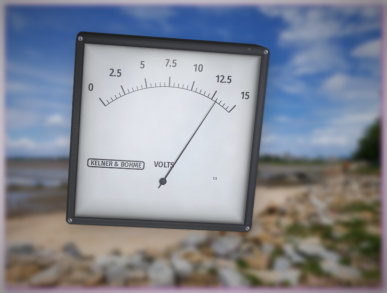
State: 13 V
